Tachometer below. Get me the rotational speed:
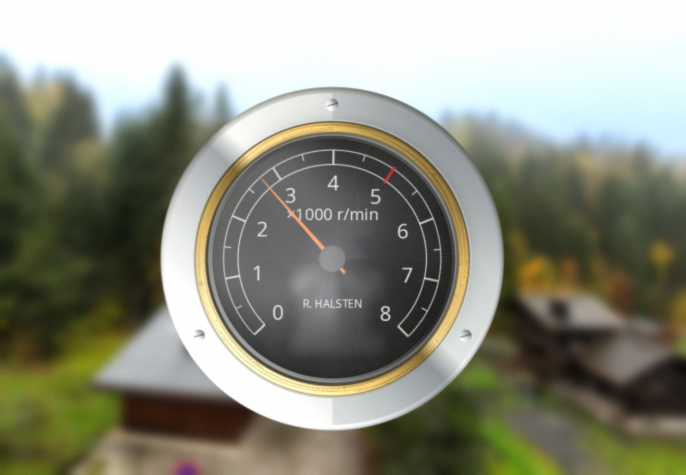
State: 2750 rpm
